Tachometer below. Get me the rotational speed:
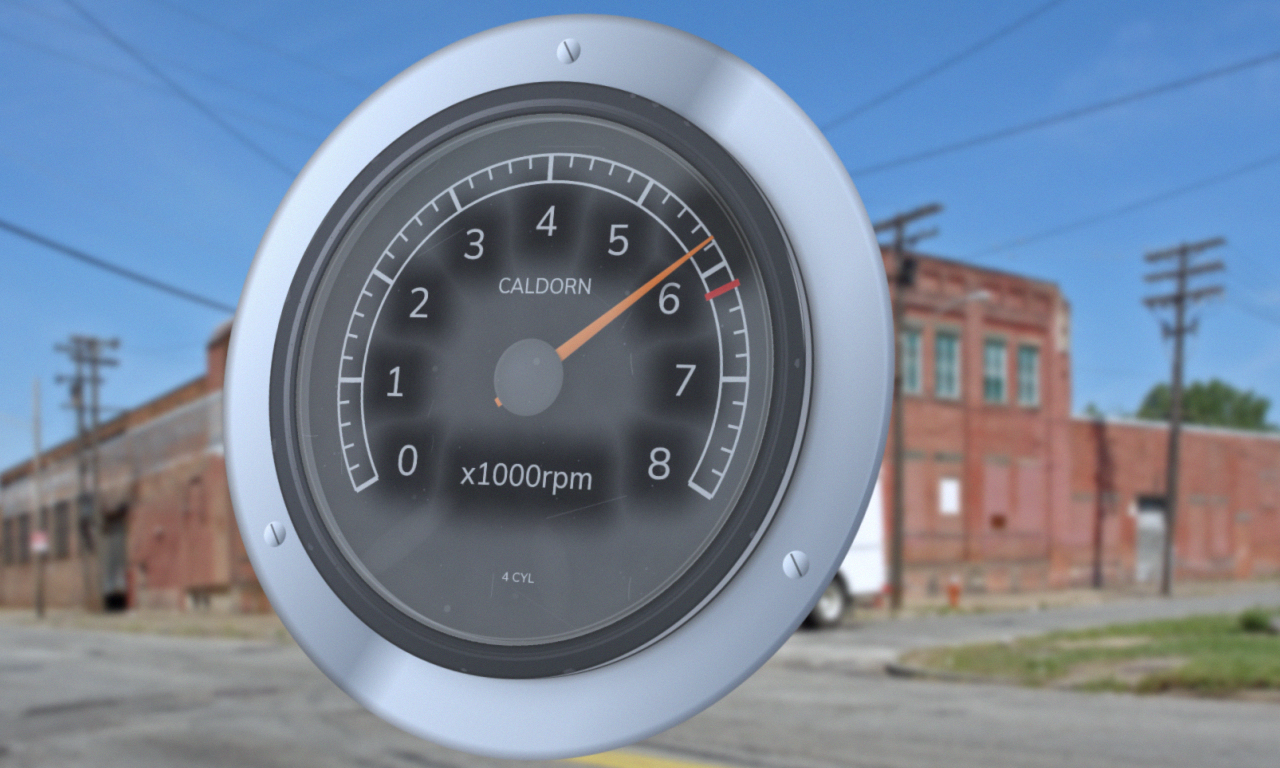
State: 5800 rpm
